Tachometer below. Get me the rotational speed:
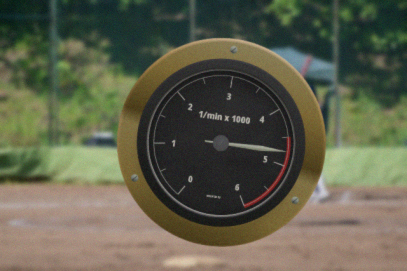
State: 4750 rpm
